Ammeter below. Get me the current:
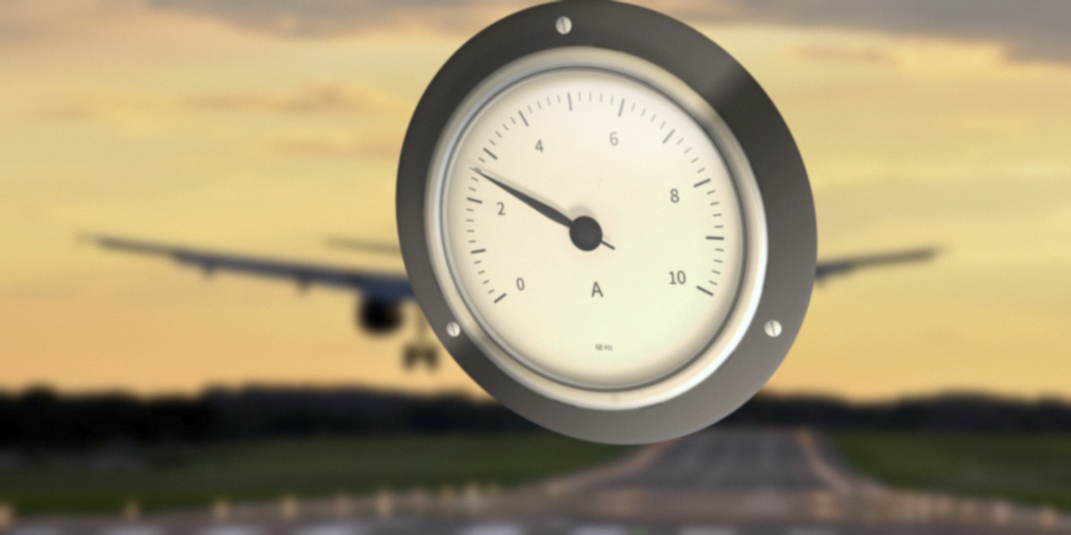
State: 2.6 A
